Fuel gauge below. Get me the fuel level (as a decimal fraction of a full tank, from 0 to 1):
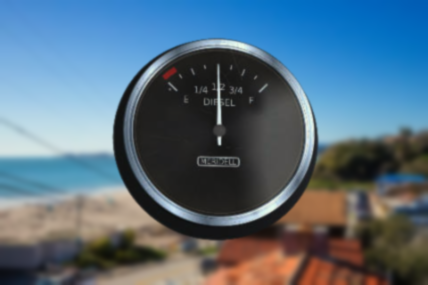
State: 0.5
